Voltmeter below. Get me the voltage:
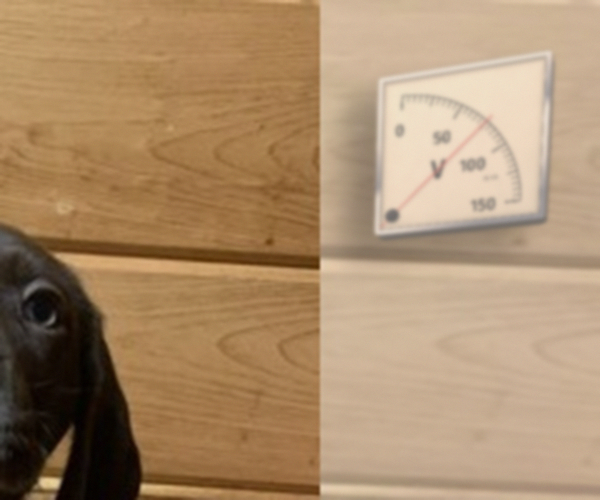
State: 75 V
